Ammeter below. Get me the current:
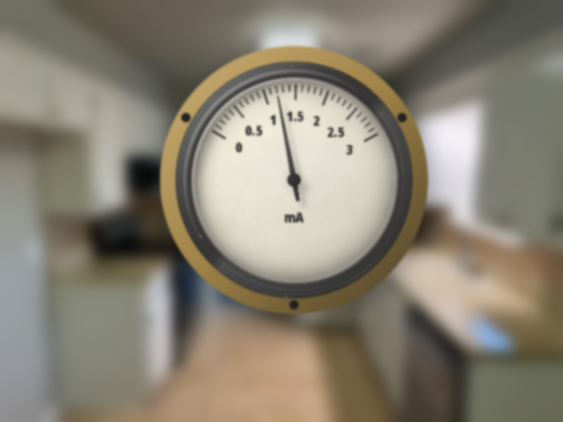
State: 1.2 mA
